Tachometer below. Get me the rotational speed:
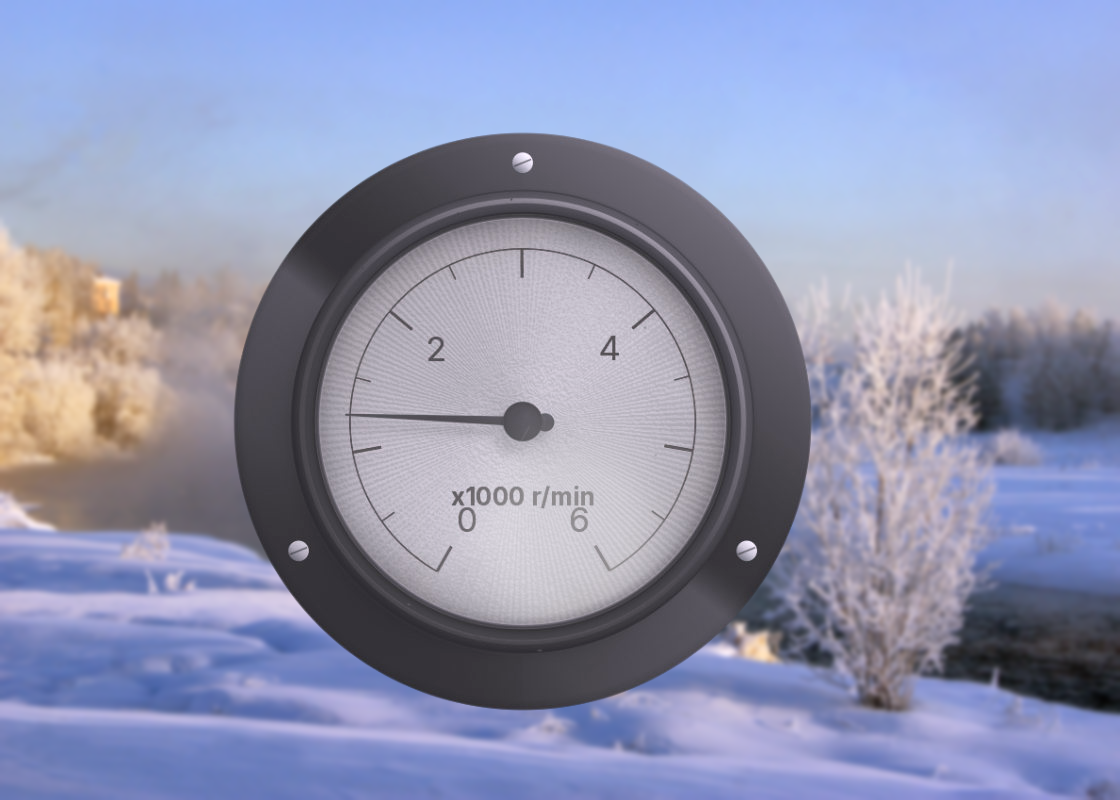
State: 1250 rpm
